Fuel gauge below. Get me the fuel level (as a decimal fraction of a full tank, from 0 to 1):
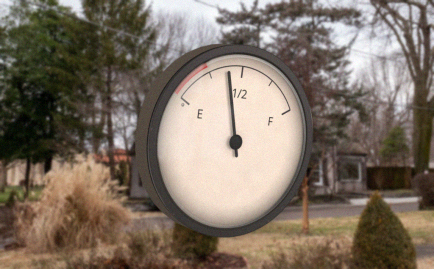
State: 0.375
